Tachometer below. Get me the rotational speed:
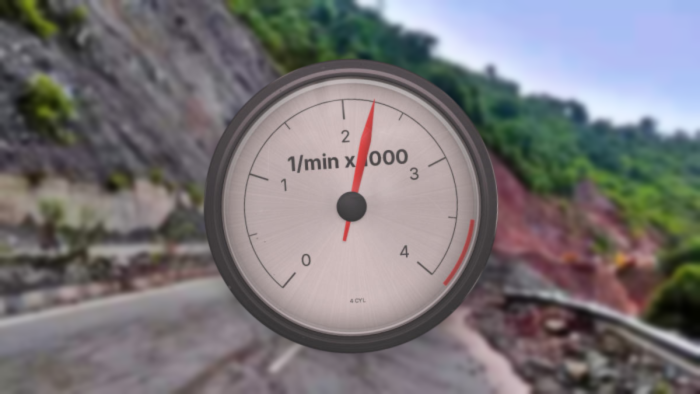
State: 2250 rpm
